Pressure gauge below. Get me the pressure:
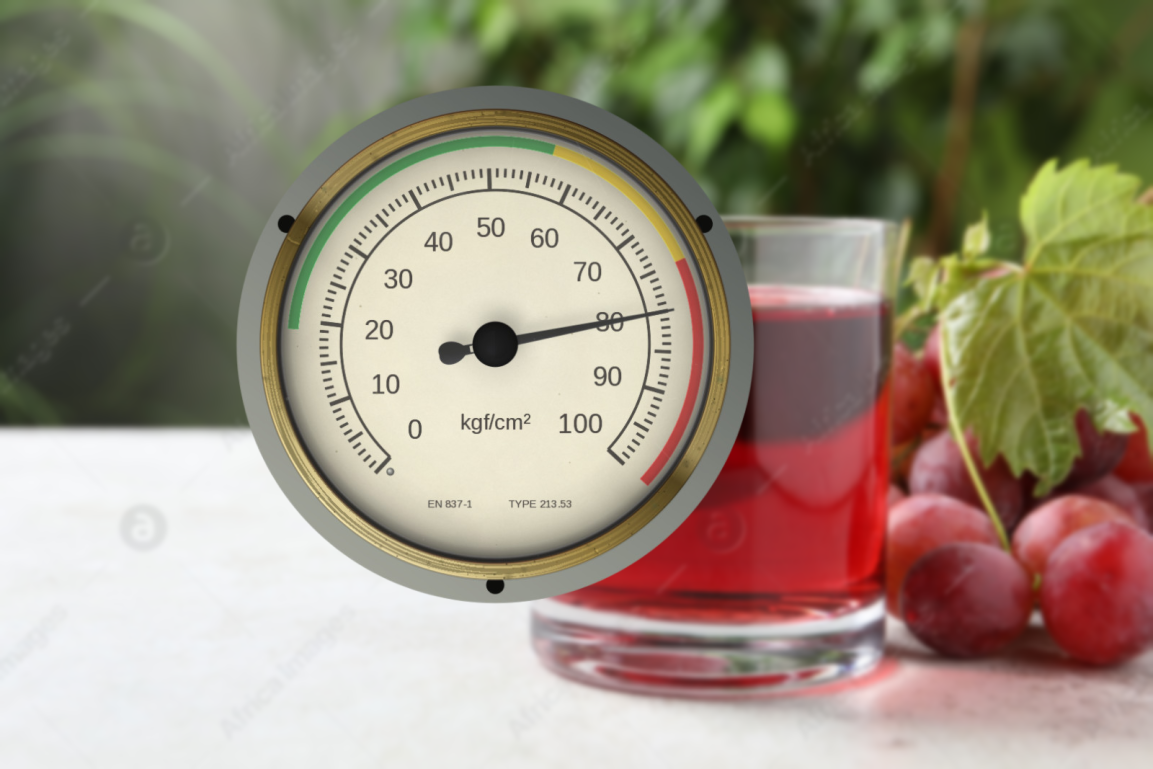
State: 80 kg/cm²
